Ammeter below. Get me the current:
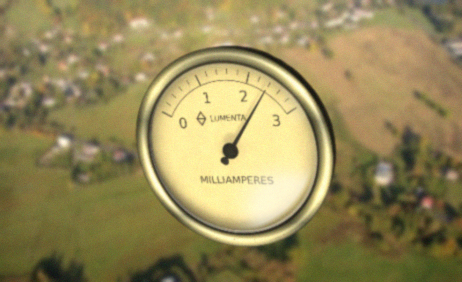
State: 2.4 mA
